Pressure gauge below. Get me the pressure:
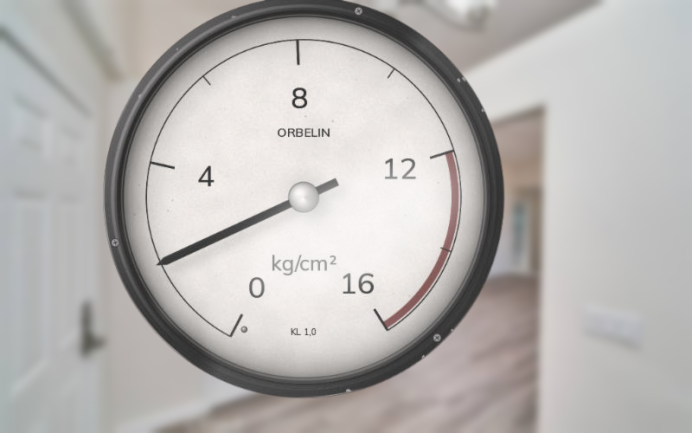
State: 2 kg/cm²
